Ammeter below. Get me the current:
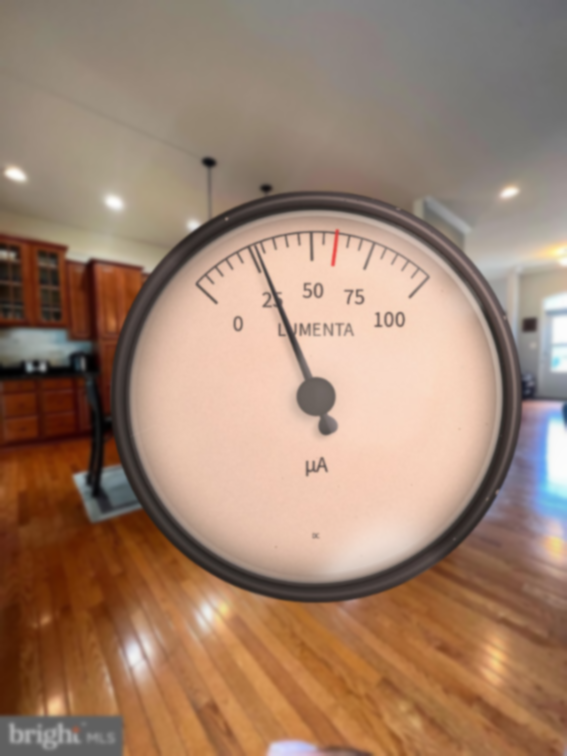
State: 27.5 µA
